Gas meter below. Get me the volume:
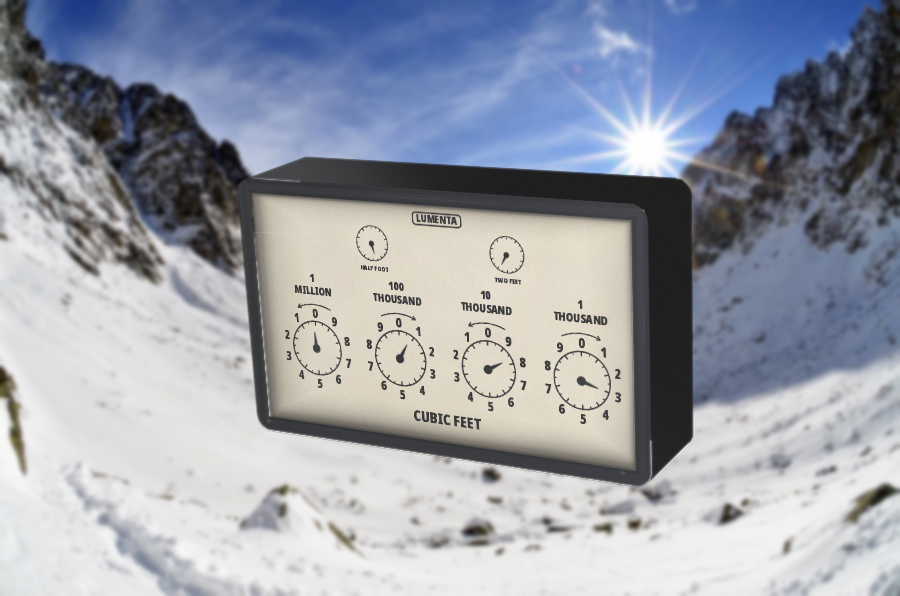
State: 8300 ft³
